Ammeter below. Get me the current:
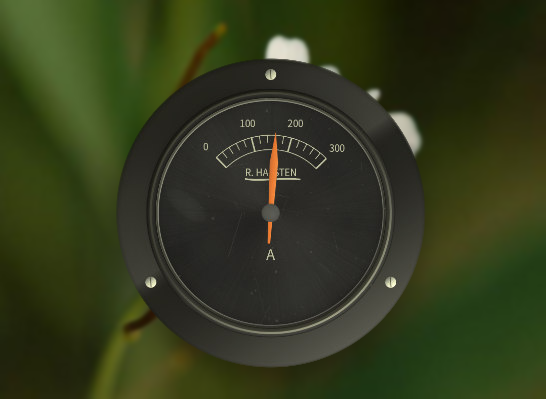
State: 160 A
